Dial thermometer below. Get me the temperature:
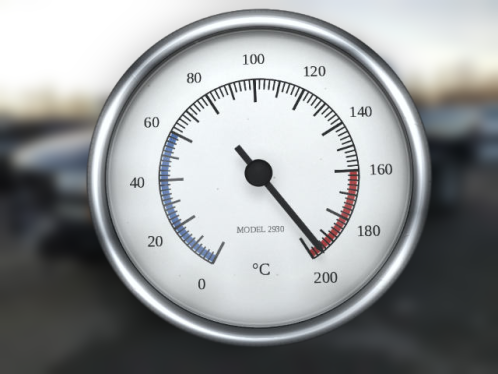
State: 196 °C
